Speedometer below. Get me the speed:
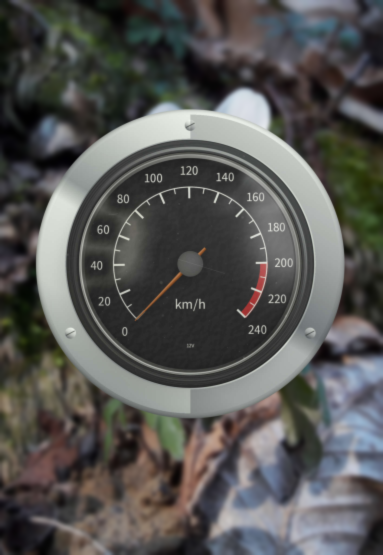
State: 0 km/h
